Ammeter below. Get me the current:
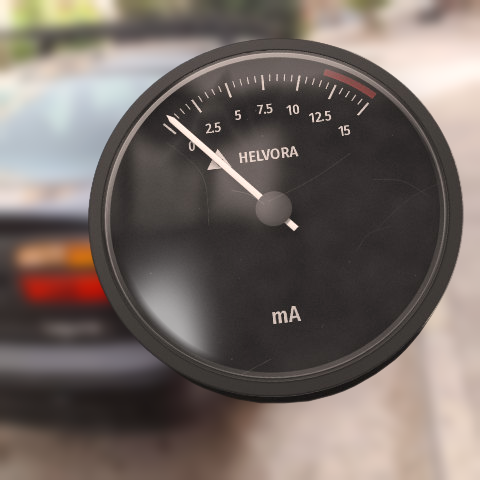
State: 0.5 mA
